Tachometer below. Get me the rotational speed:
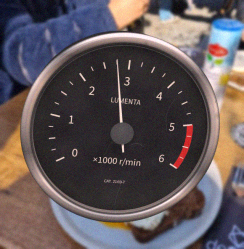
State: 2750 rpm
